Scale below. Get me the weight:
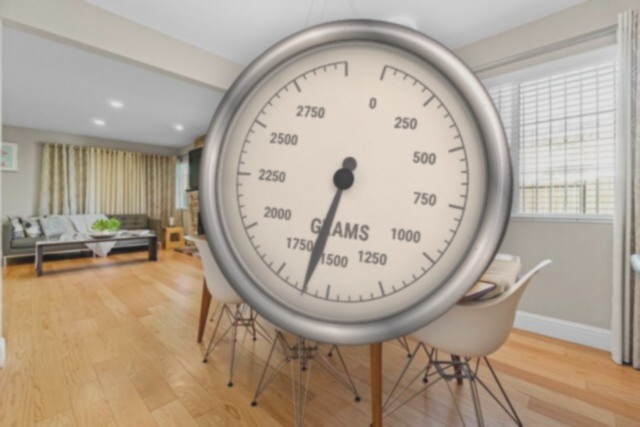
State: 1600 g
